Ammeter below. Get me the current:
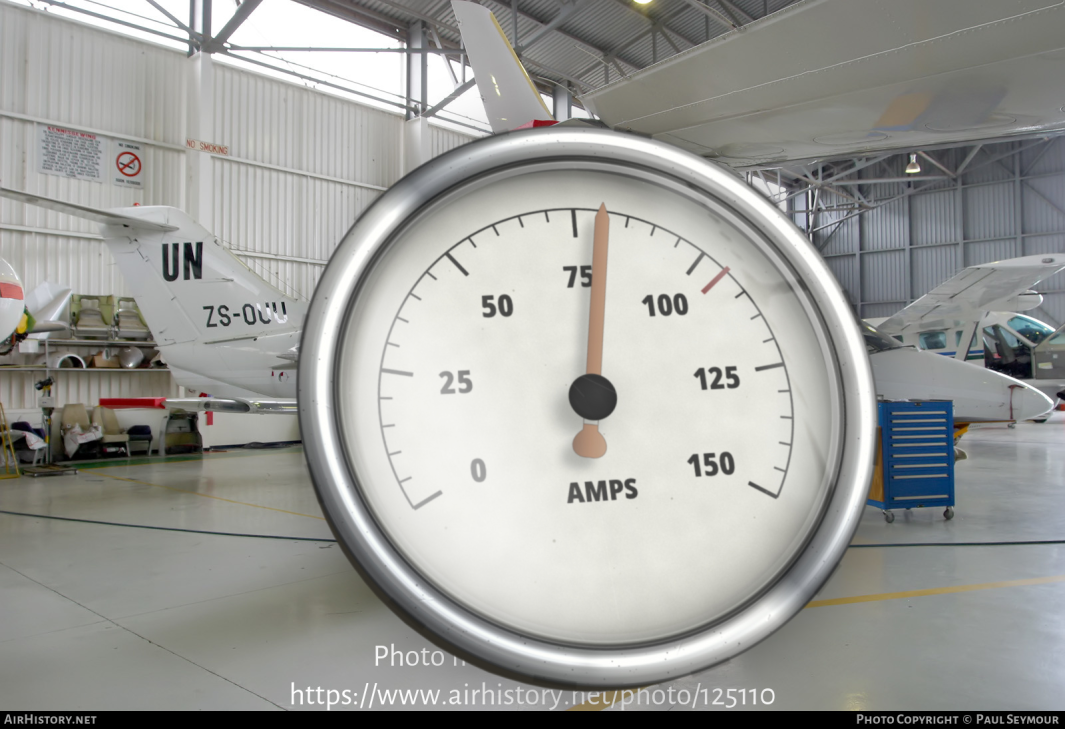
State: 80 A
